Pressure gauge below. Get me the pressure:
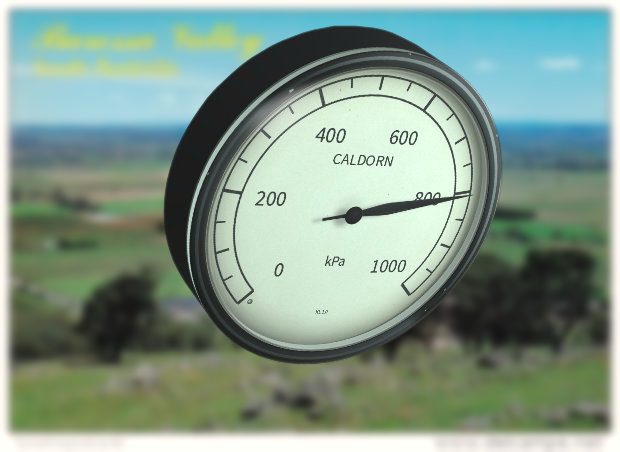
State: 800 kPa
